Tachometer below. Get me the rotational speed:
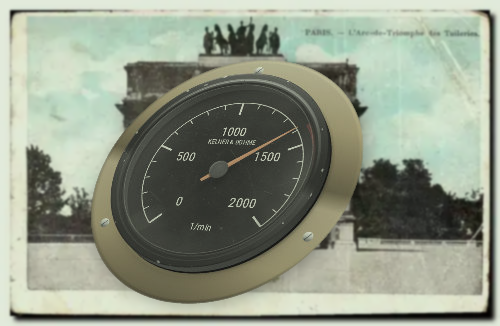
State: 1400 rpm
